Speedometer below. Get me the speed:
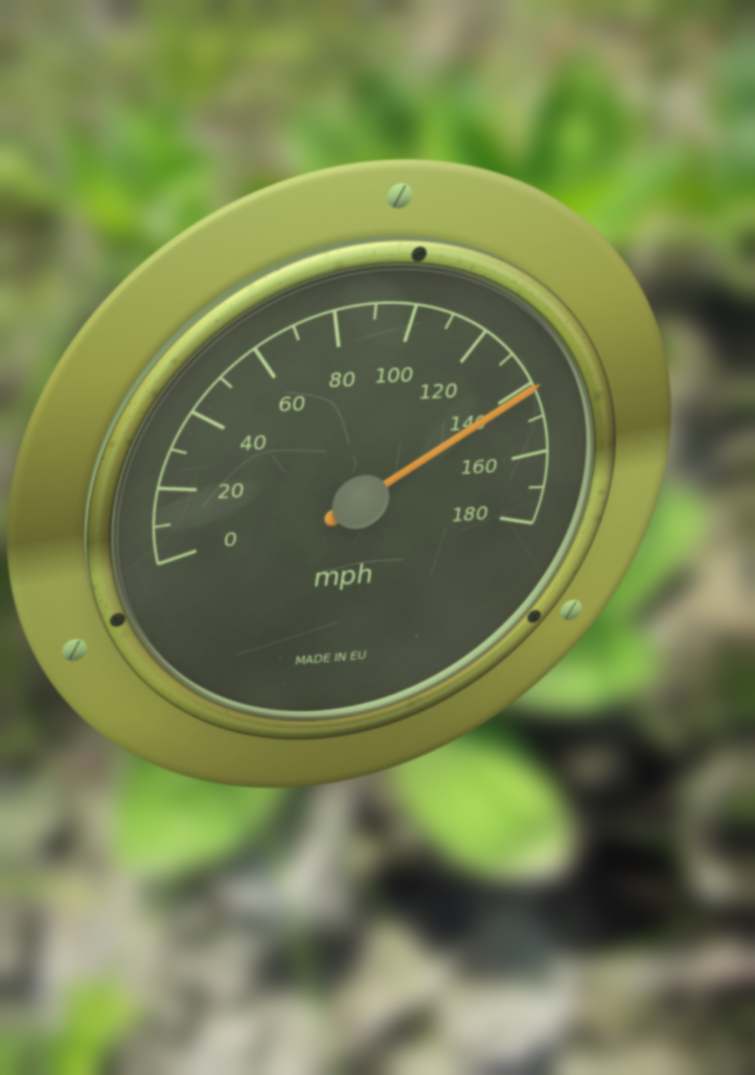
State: 140 mph
